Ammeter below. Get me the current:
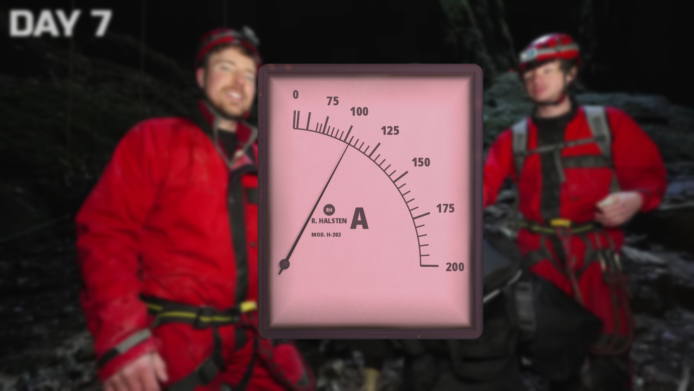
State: 105 A
